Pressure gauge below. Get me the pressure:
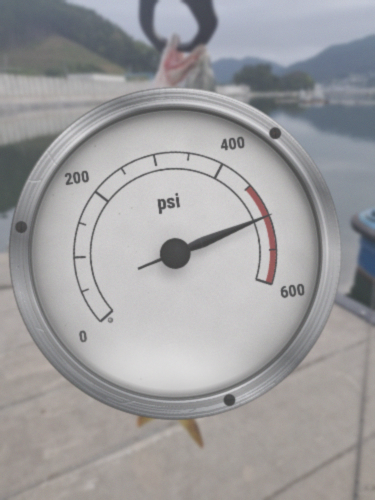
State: 500 psi
